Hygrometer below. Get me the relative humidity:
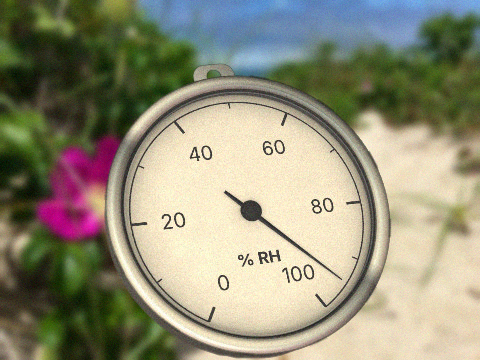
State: 95 %
